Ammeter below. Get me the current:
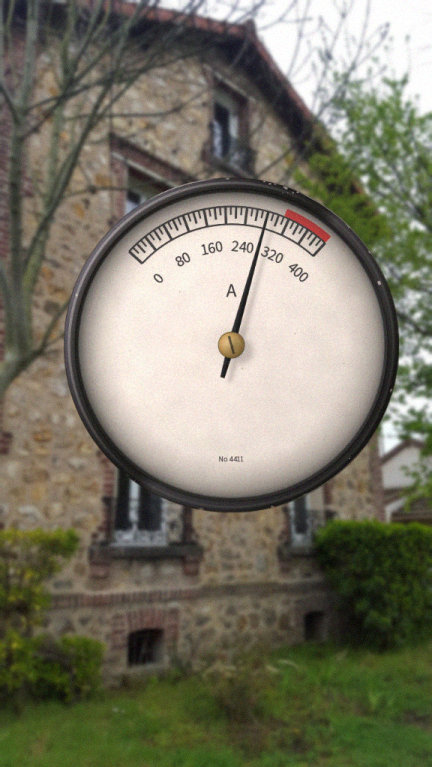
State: 280 A
